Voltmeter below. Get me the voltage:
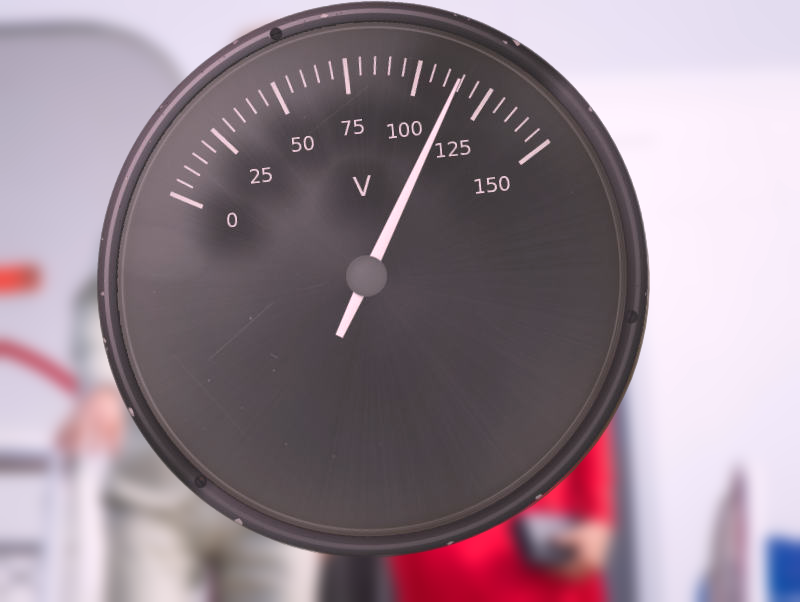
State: 115 V
